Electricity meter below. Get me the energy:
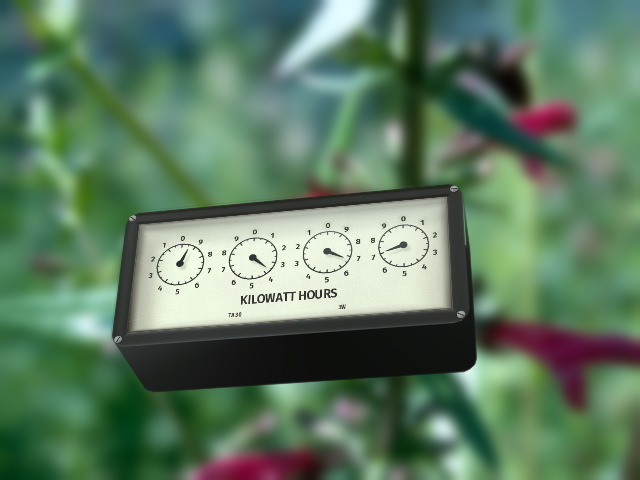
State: 9367 kWh
